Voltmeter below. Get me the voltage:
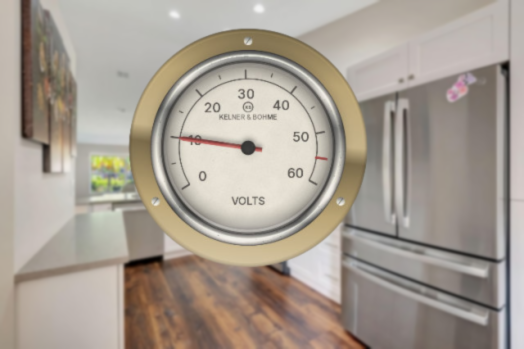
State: 10 V
